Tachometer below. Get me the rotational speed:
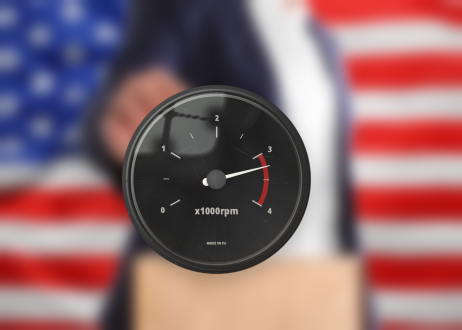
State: 3250 rpm
